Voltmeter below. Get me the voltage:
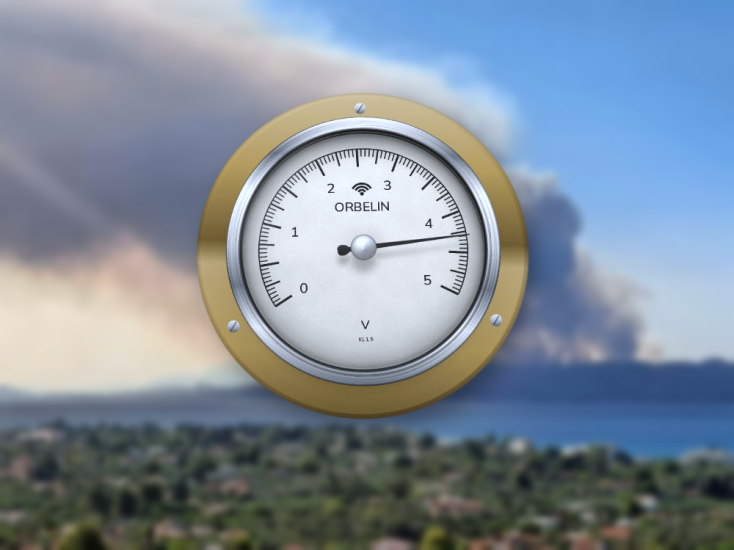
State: 4.3 V
